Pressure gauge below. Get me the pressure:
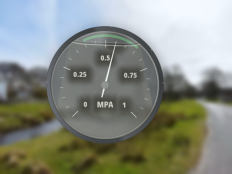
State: 0.55 MPa
